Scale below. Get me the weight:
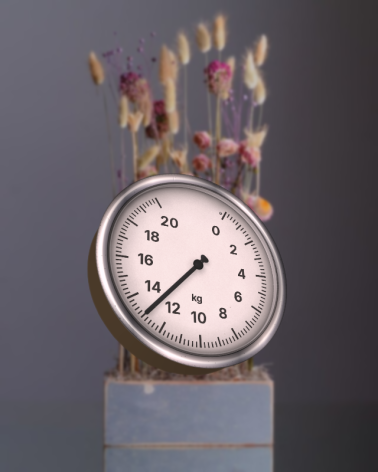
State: 13 kg
